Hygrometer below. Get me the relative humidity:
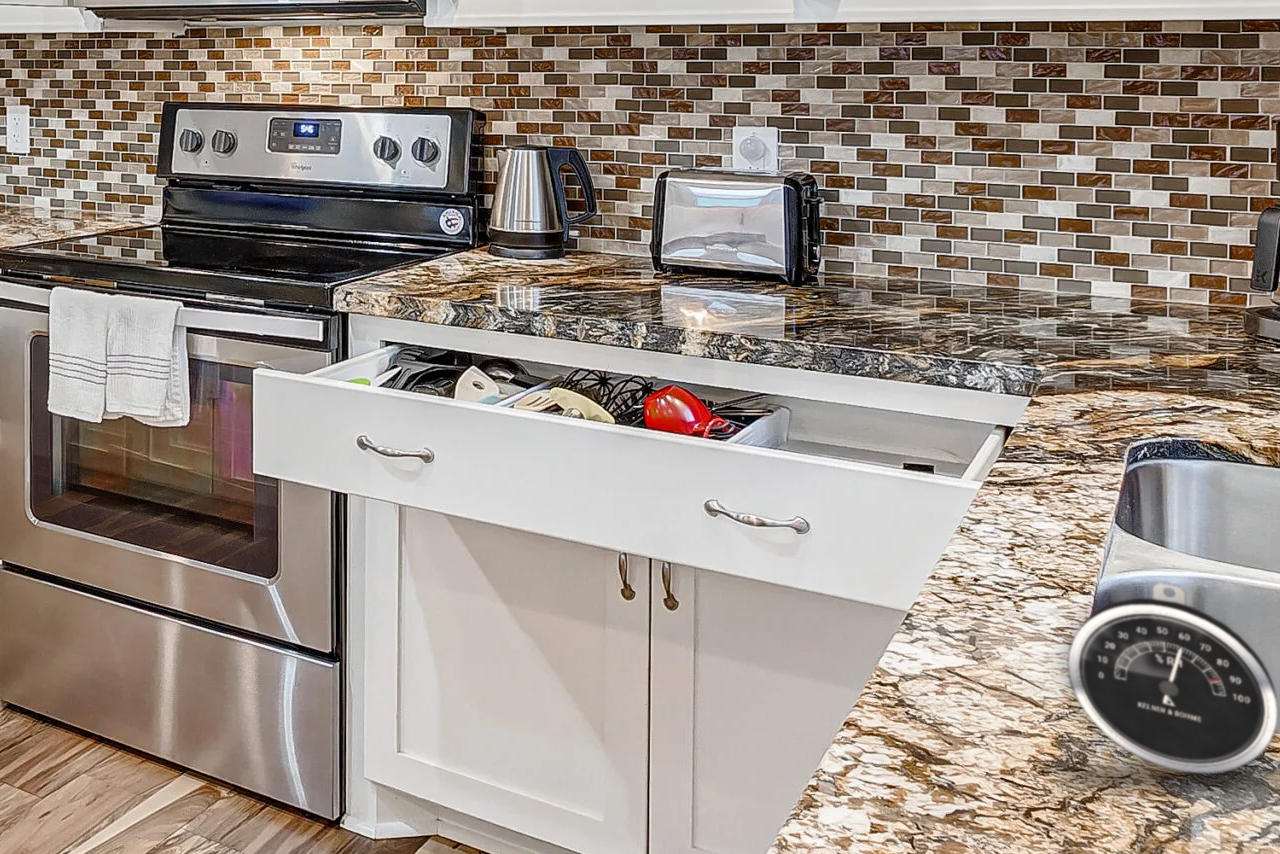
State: 60 %
